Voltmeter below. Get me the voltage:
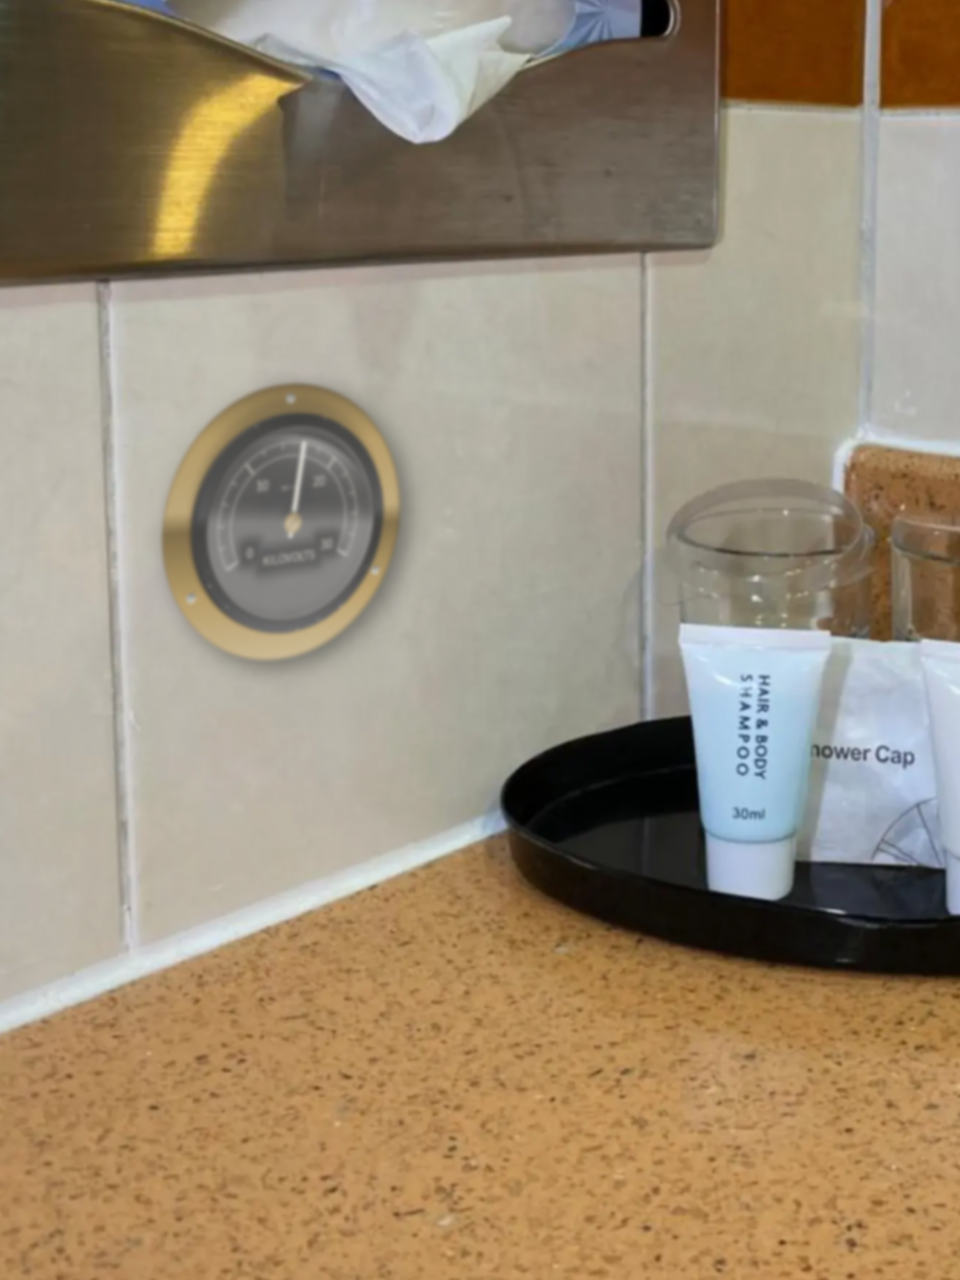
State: 16 kV
